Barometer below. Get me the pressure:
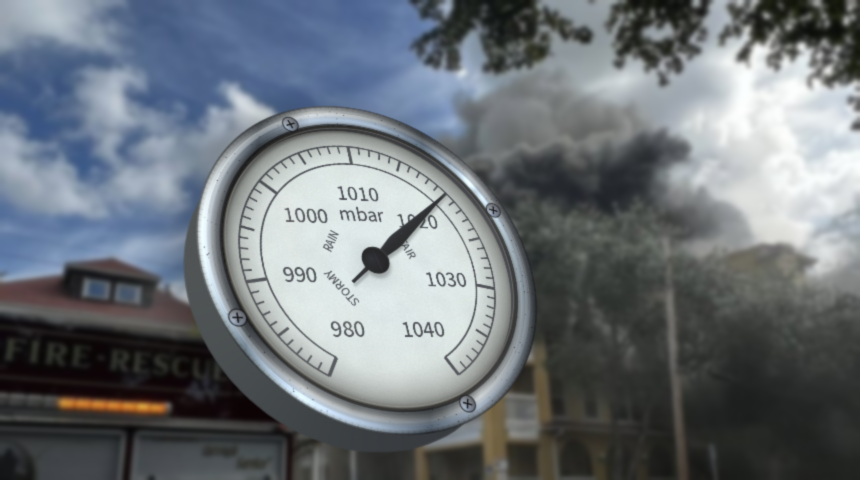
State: 1020 mbar
